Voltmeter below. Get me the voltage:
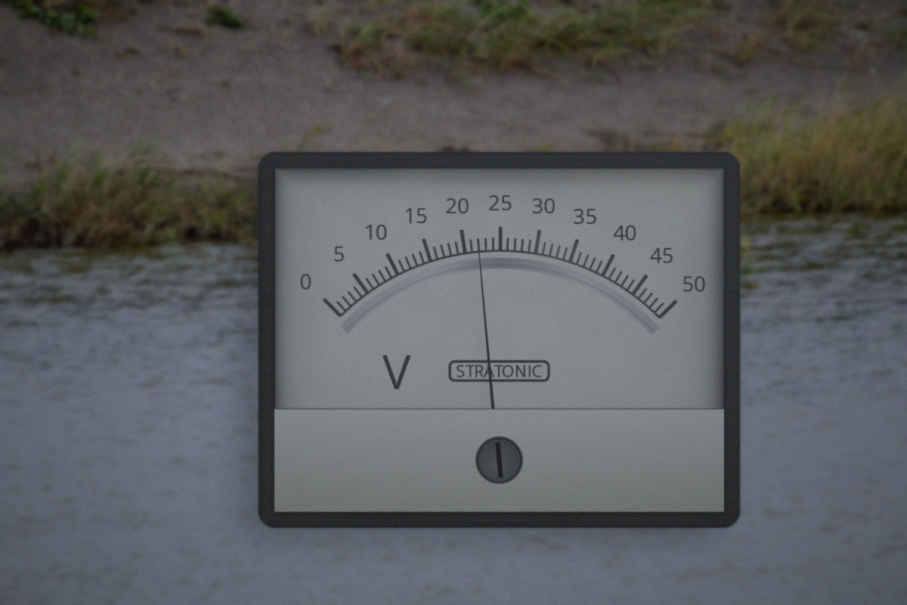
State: 22 V
